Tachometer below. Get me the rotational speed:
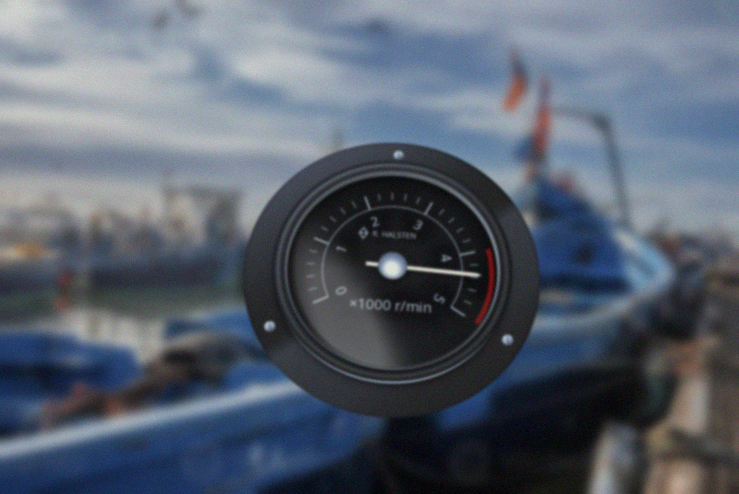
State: 4400 rpm
